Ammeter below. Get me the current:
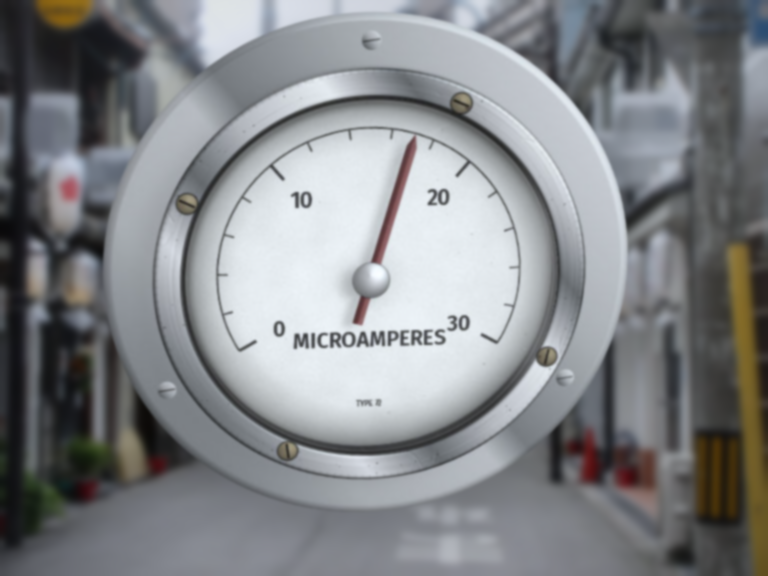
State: 17 µA
